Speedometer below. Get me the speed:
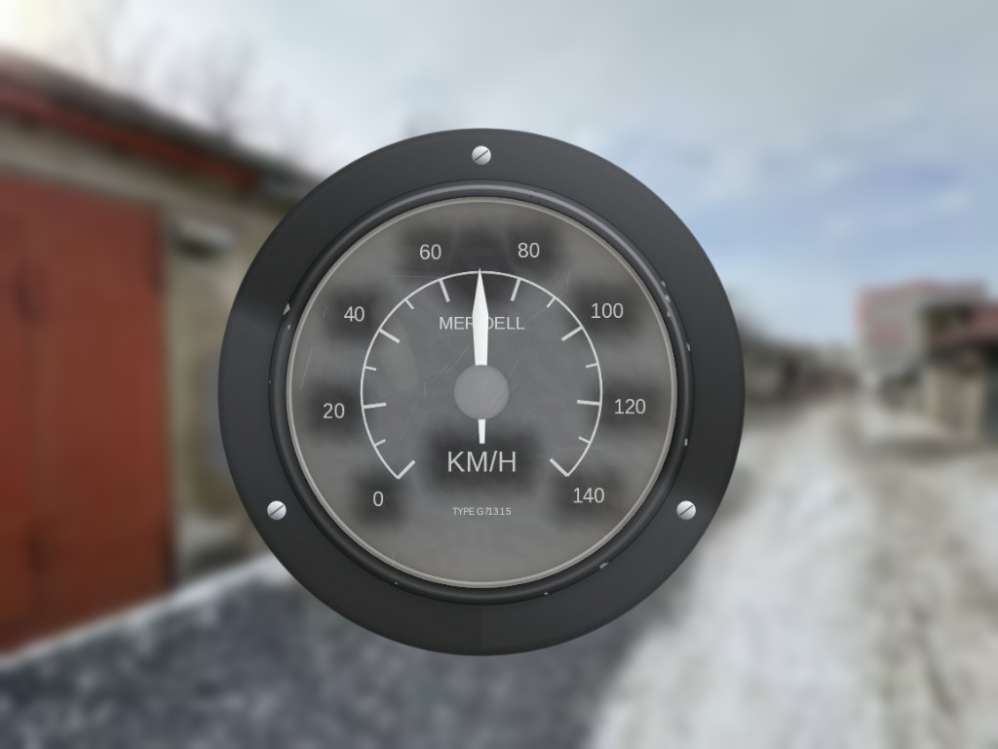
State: 70 km/h
